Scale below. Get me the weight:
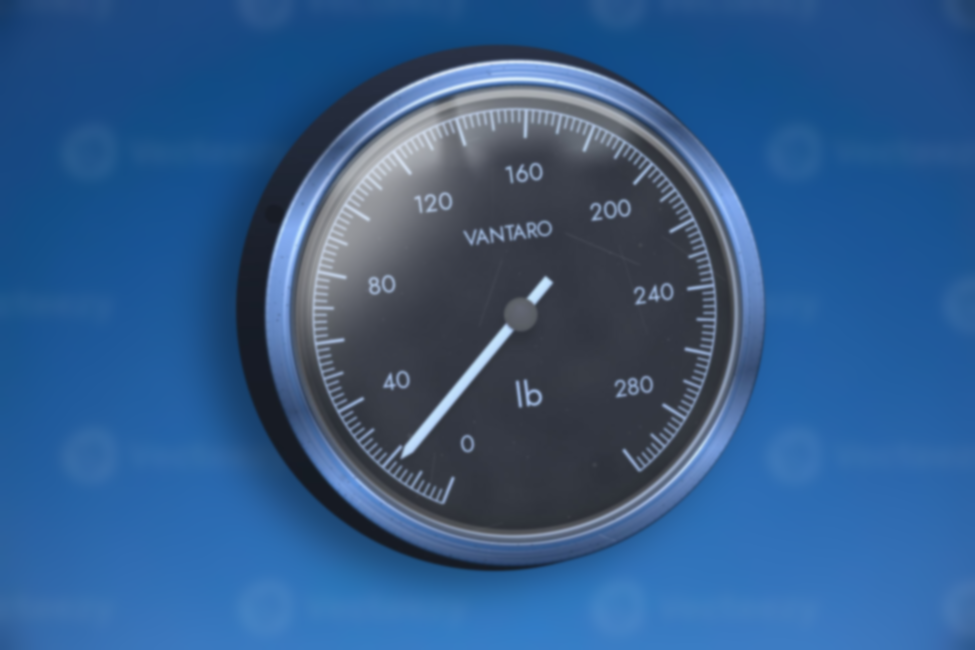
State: 18 lb
